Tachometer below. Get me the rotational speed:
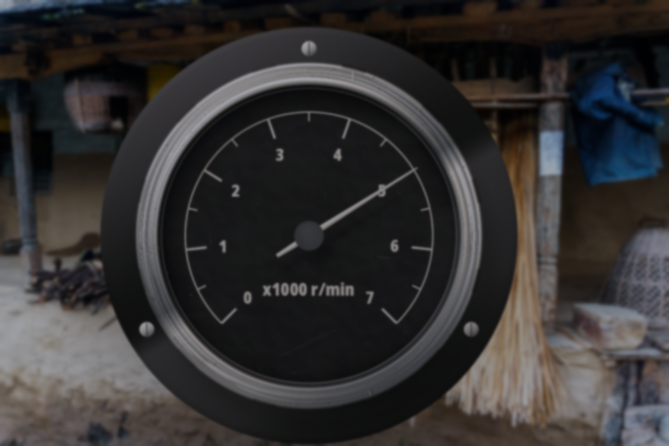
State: 5000 rpm
